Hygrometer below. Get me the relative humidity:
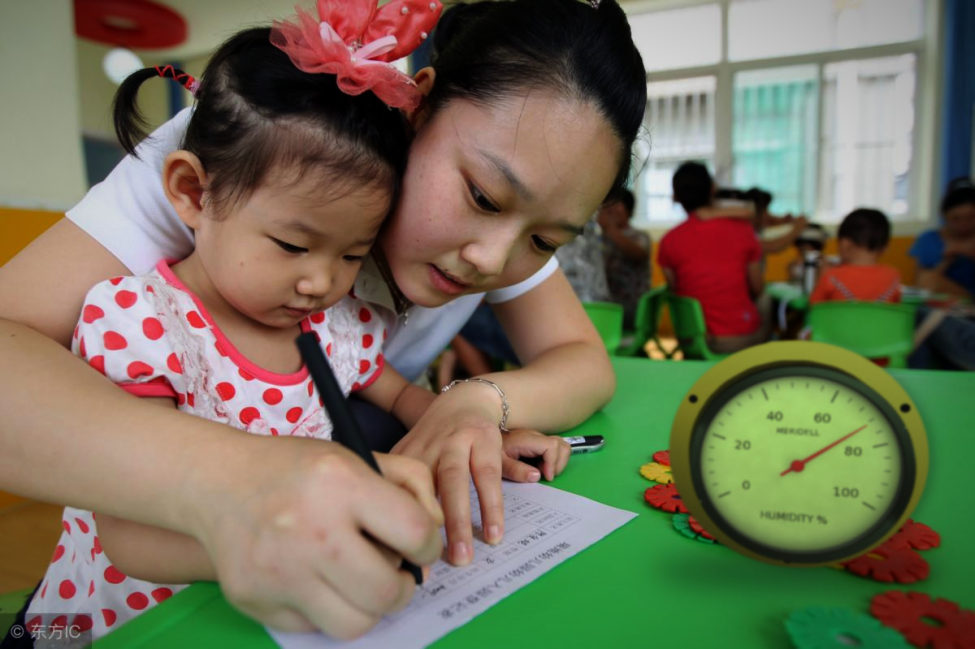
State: 72 %
